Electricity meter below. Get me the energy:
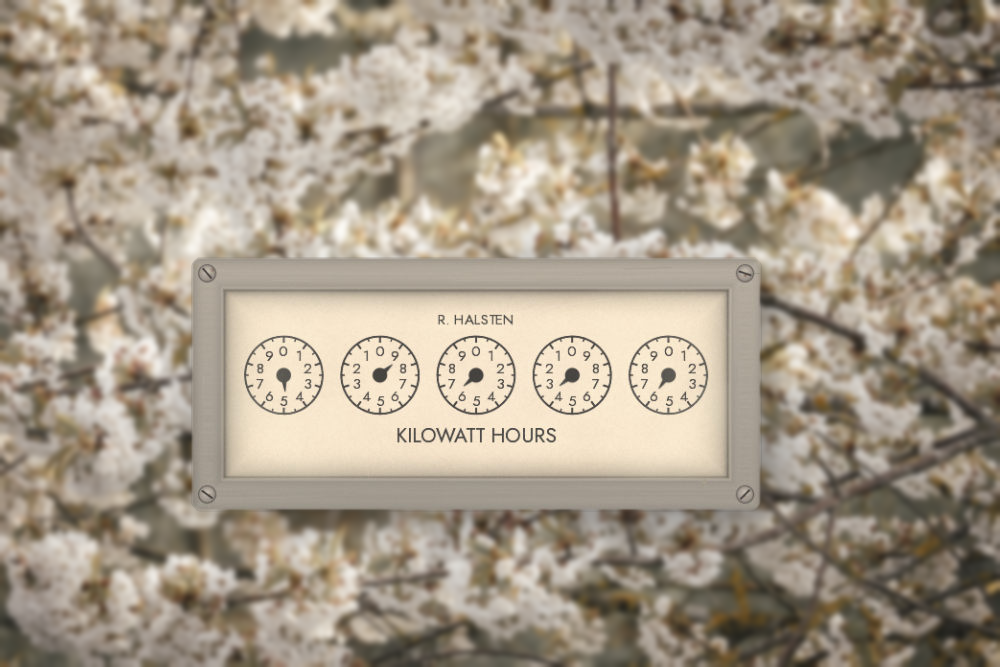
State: 48636 kWh
